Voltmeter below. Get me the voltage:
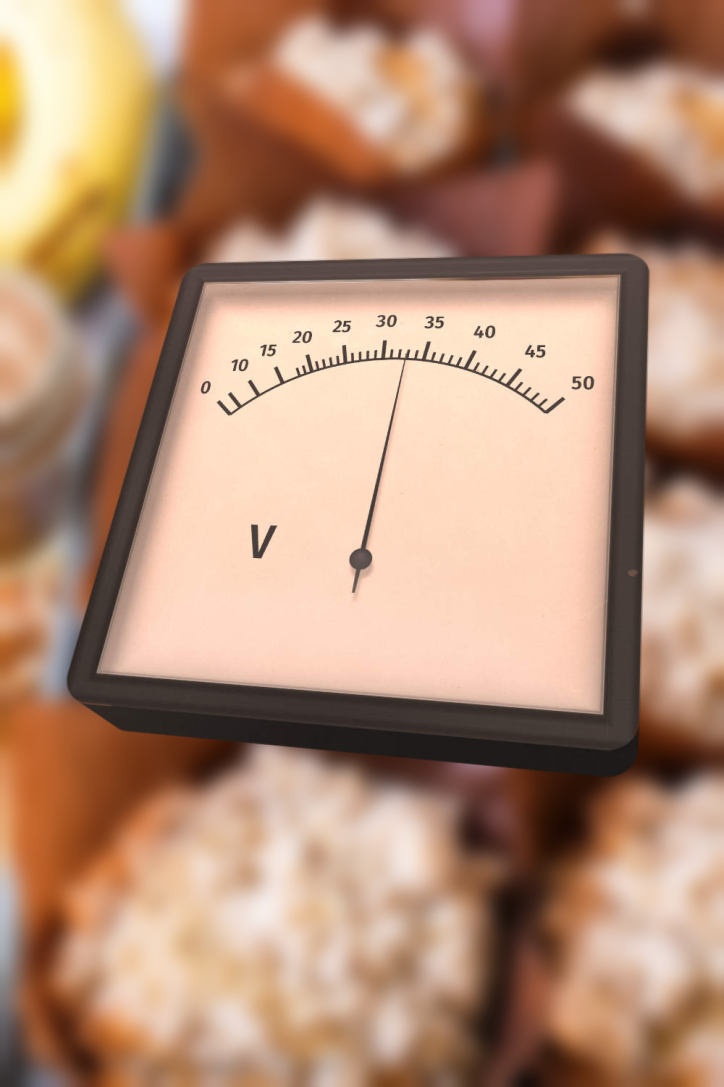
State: 33 V
